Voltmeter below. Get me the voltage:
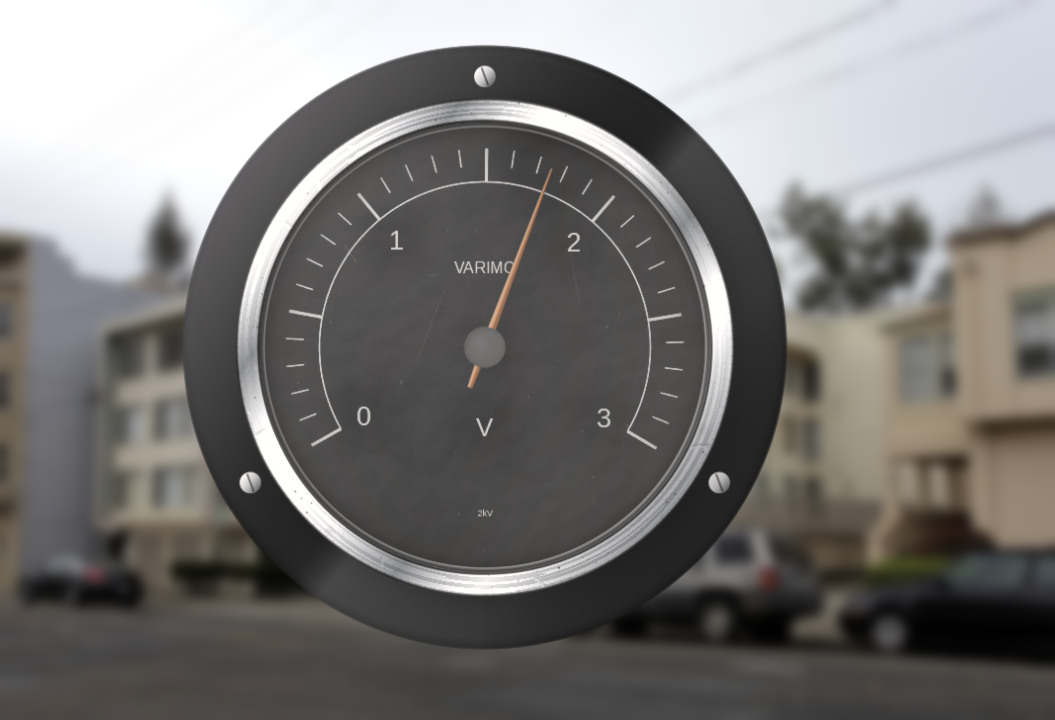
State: 1.75 V
